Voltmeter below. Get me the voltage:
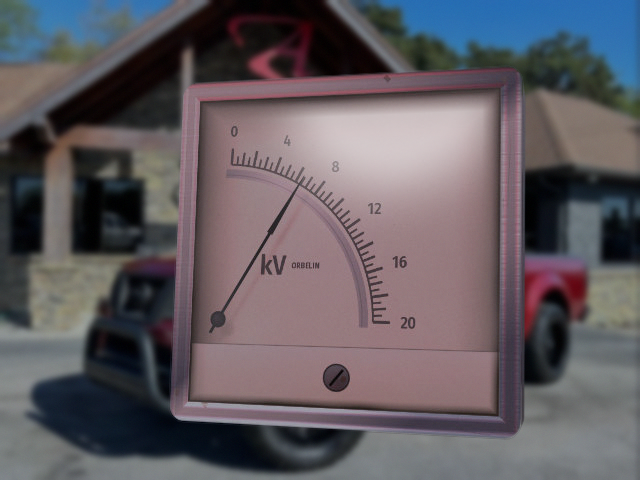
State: 6.5 kV
